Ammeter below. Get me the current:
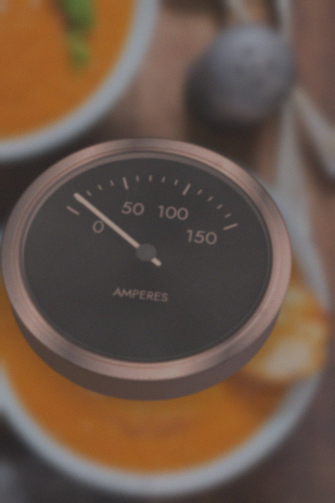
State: 10 A
